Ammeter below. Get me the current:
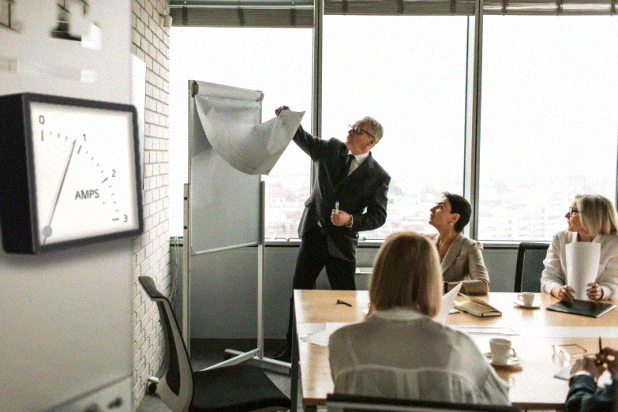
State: 0.8 A
